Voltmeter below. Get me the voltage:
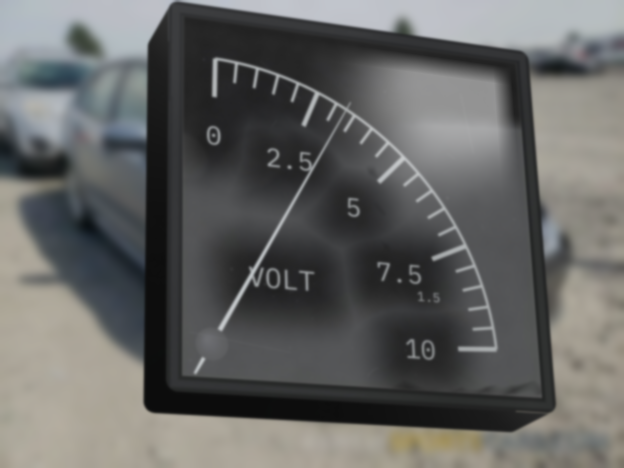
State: 3.25 V
